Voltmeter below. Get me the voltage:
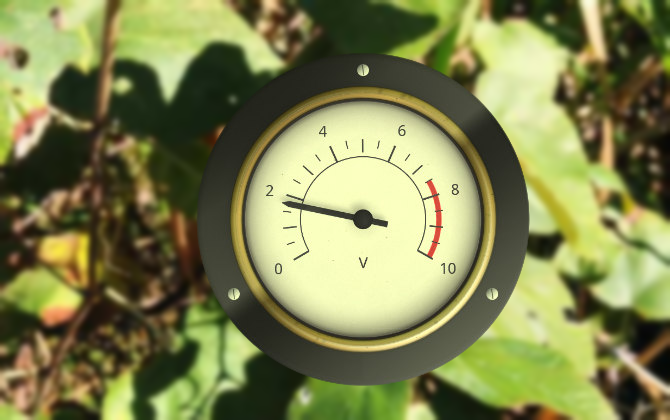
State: 1.75 V
